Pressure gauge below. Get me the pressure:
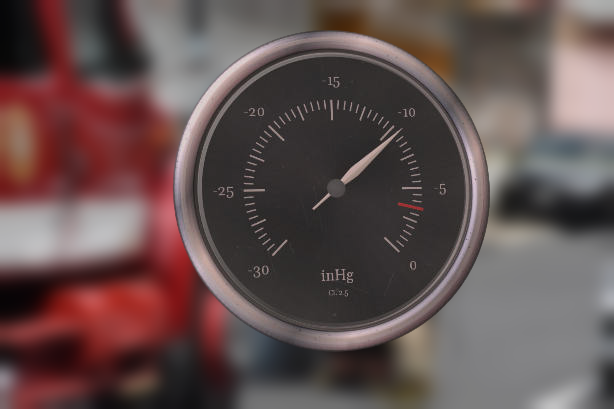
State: -9.5 inHg
